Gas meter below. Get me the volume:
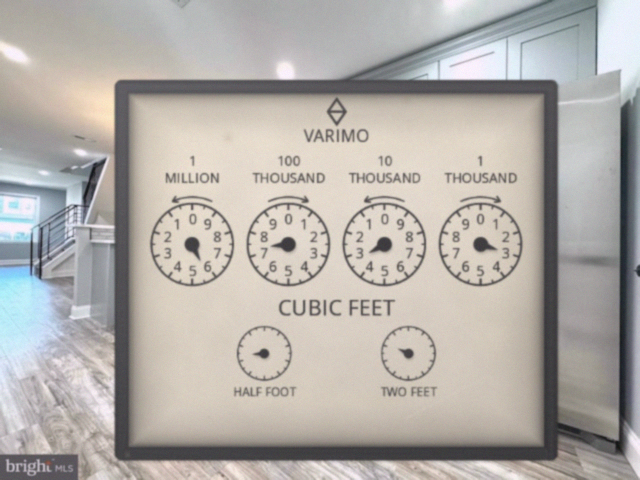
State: 573300 ft³
